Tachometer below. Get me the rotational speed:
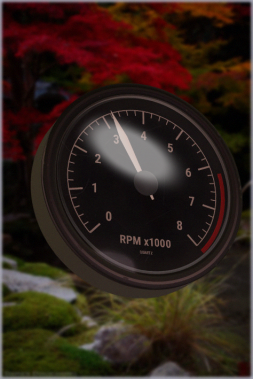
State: 3200 rpm
